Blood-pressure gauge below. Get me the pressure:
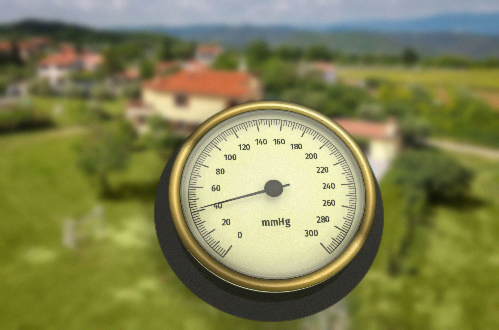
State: 40 mmHg
